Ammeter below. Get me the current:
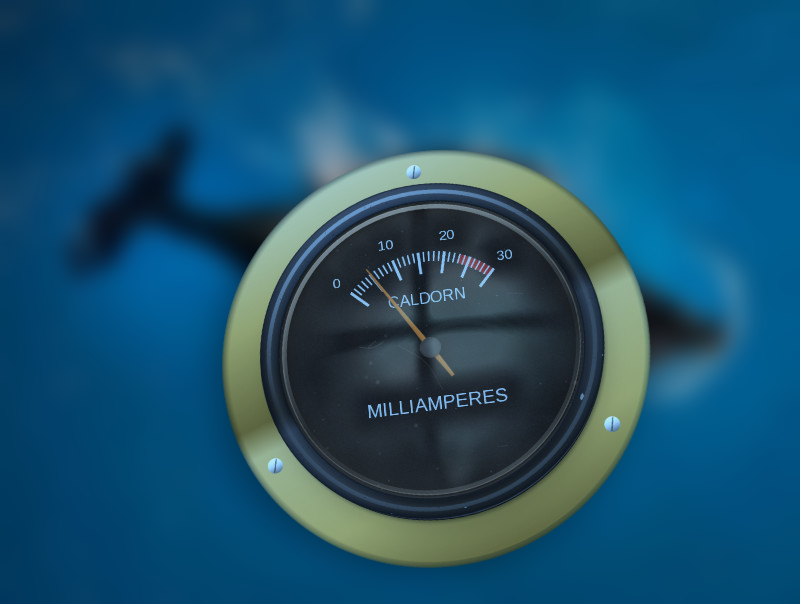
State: 5 mA
